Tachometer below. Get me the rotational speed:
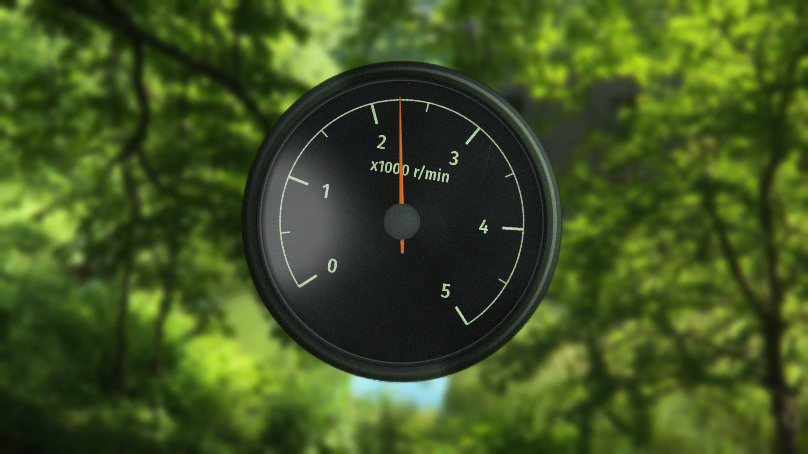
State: 2250 rpm
